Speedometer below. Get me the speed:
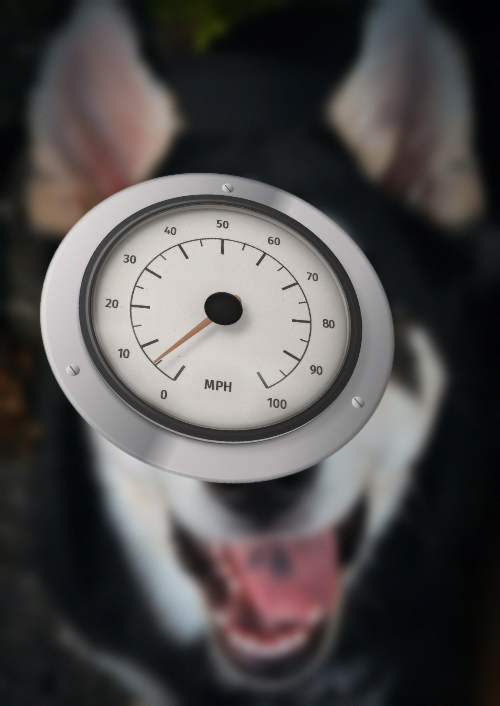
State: 5 mph
